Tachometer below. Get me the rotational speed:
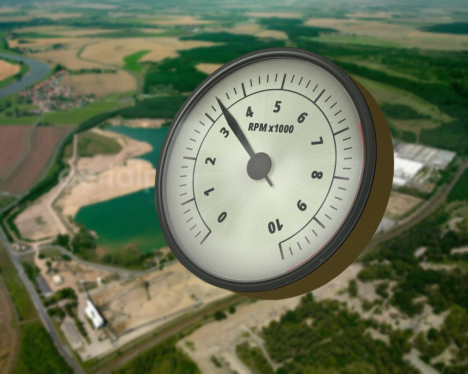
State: 3400 rpm
